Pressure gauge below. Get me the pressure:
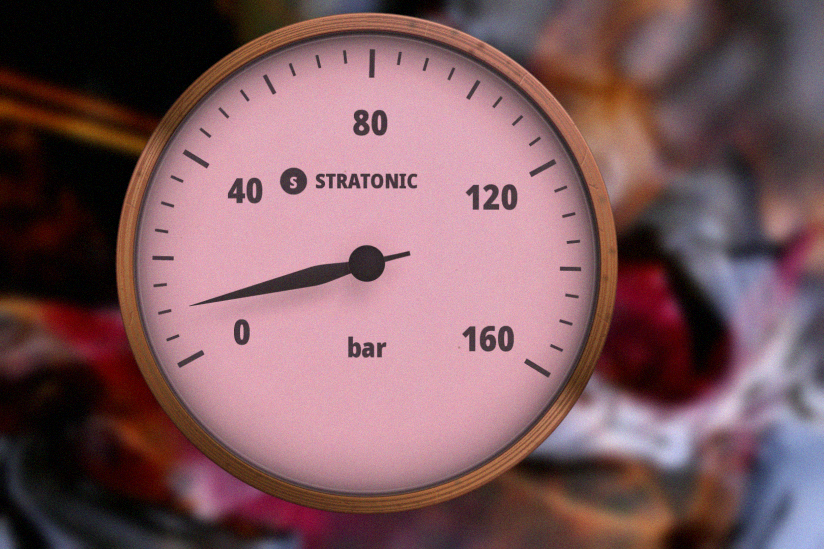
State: 10 bar
